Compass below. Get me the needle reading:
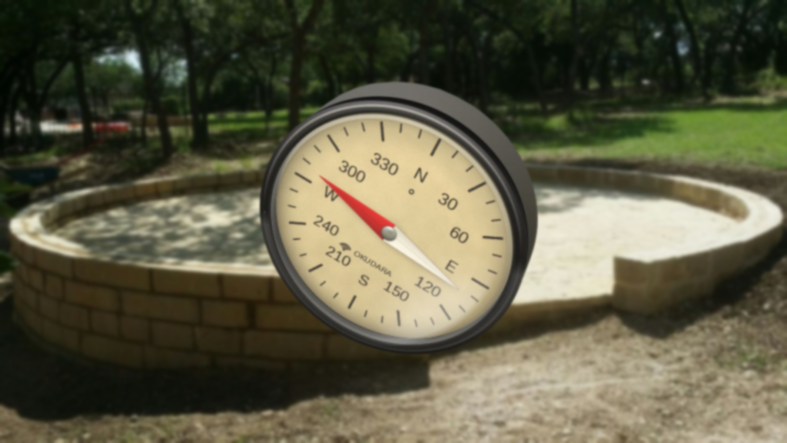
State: 280 °
